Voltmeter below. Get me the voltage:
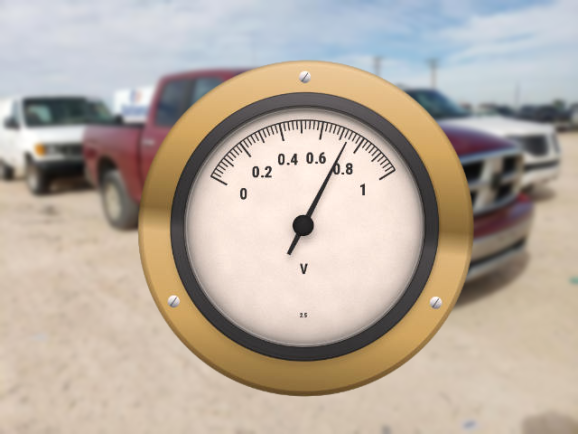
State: 0.74 V
